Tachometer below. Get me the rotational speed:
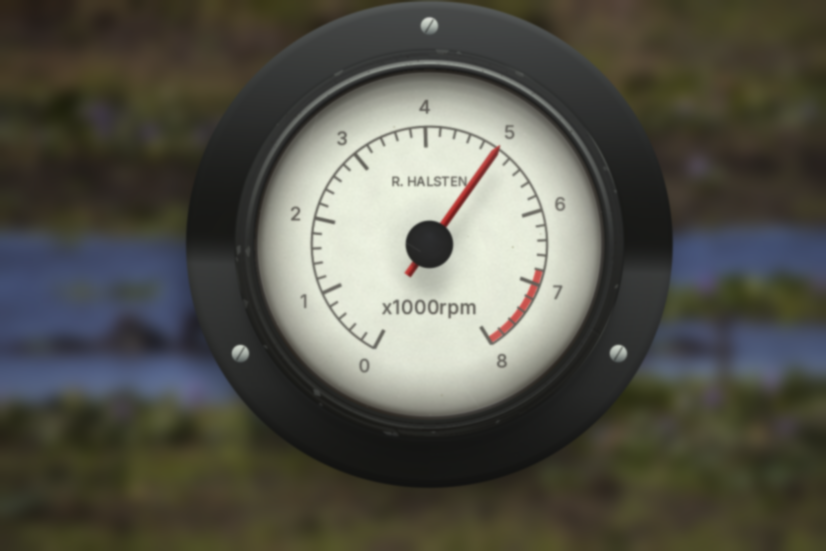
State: 5000 rpm
